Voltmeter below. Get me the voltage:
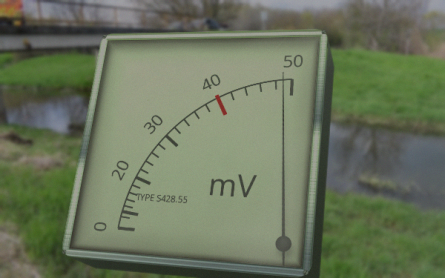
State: 49 mV
